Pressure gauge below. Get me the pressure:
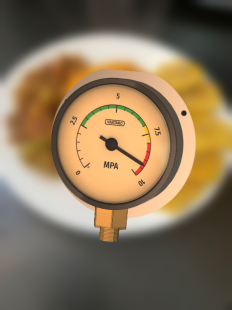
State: 9.25 MPa
